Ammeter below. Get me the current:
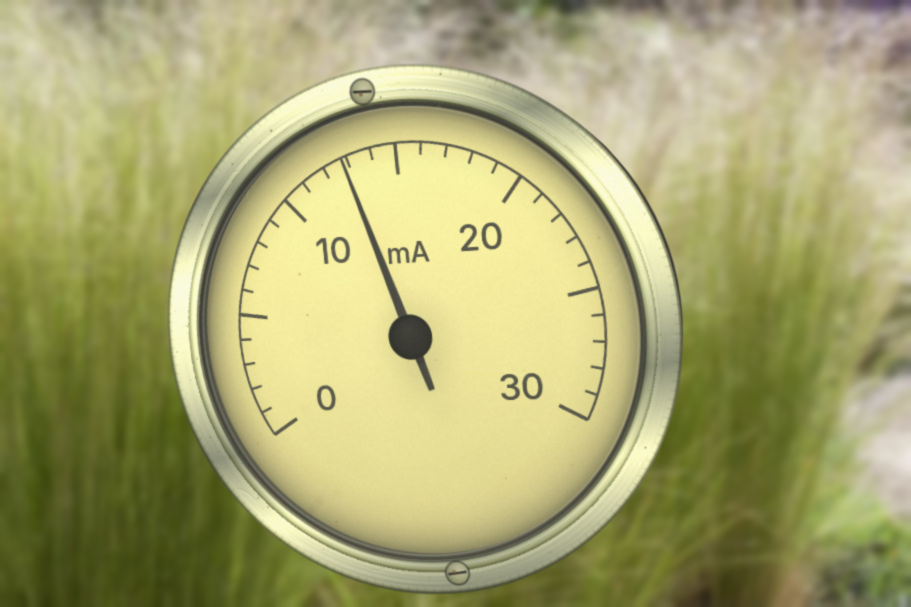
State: 13 mA
